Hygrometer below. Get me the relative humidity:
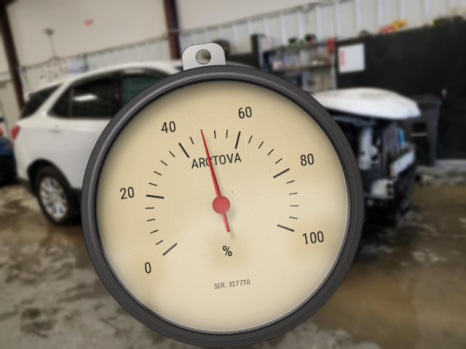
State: 48 %
